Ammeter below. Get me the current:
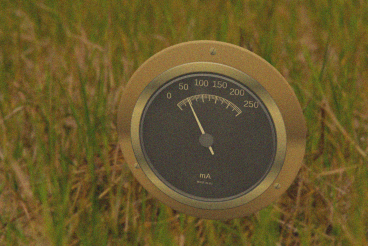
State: 50 mA
